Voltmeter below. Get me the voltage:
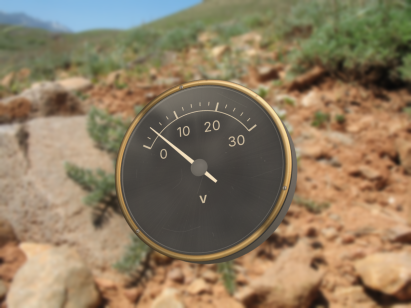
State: 4 V
